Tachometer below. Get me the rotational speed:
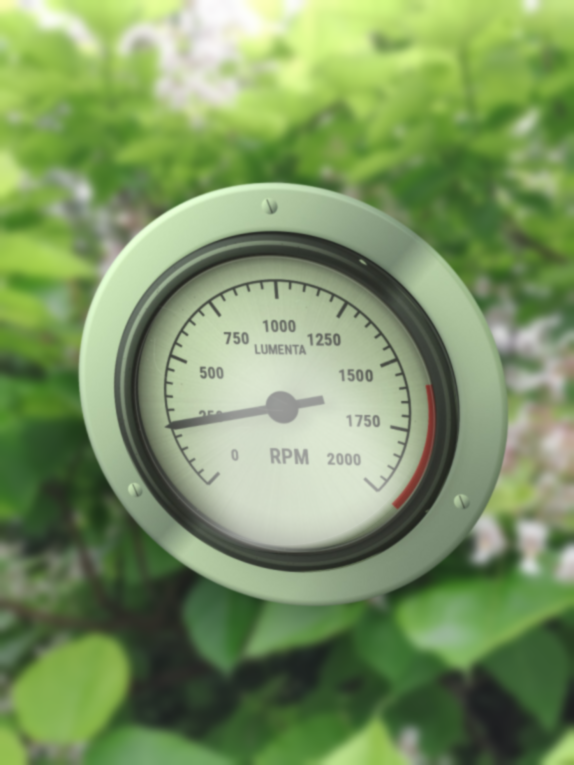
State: 250 rpm
